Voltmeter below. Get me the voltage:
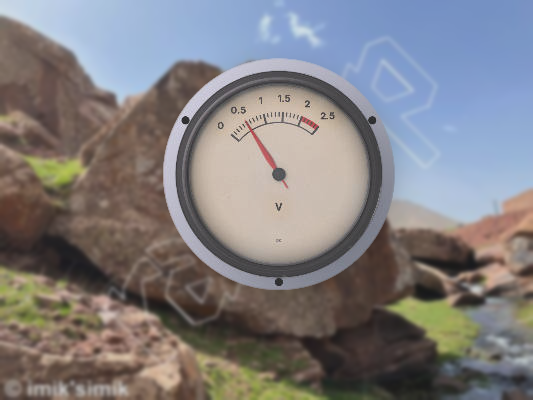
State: 0.5 V
